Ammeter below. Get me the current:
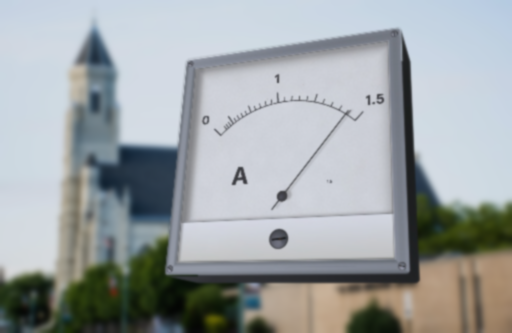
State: 1.45 A
